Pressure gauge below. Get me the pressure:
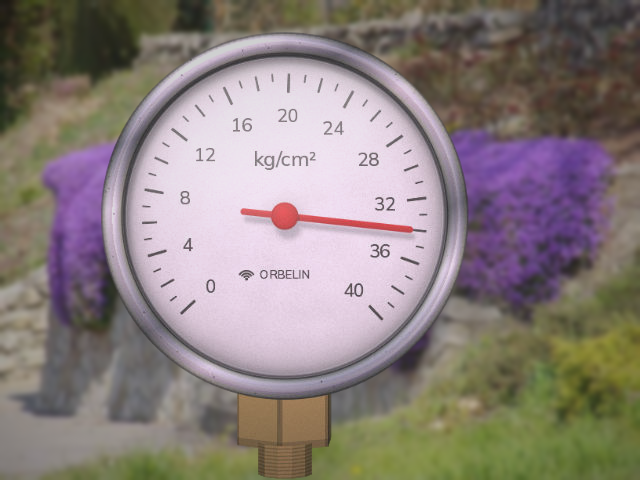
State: 34 kg/cm²
